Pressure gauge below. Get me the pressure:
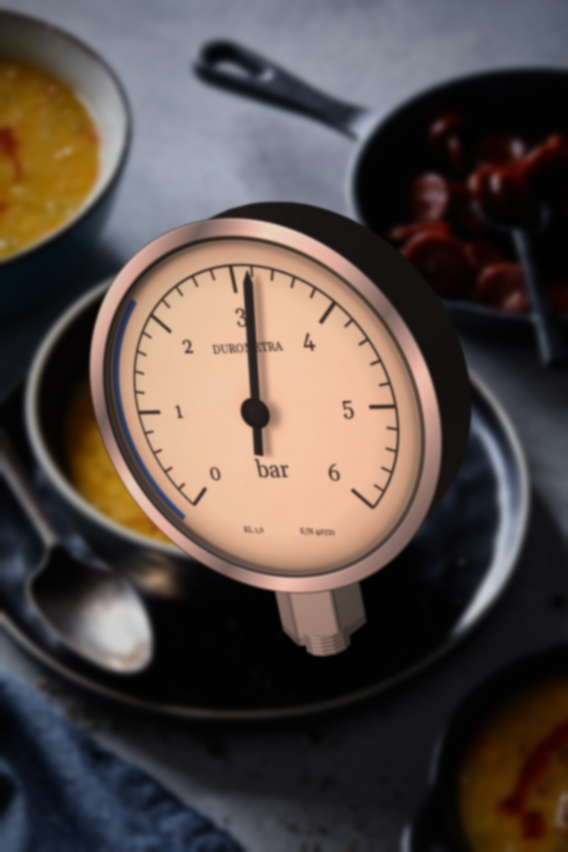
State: 3.2 bar
